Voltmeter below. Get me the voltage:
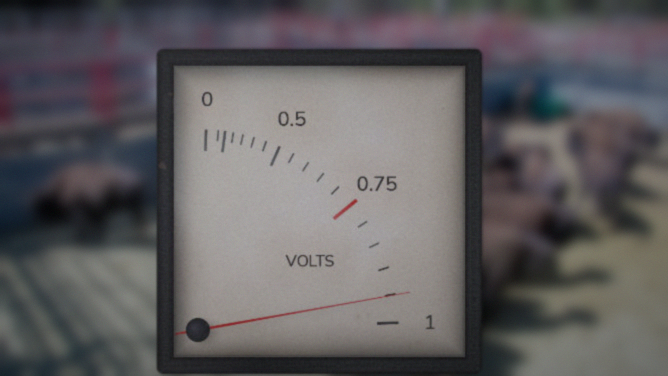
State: 0.95 V
